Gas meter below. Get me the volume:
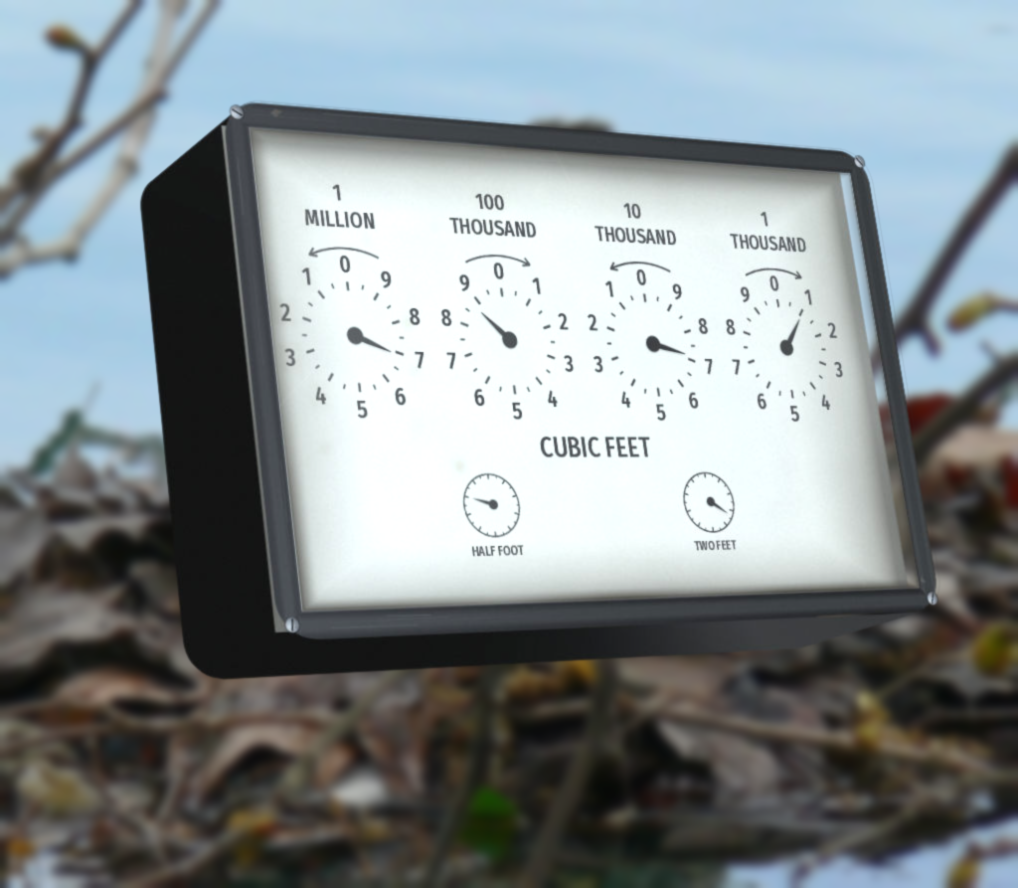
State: 687100 ft³
